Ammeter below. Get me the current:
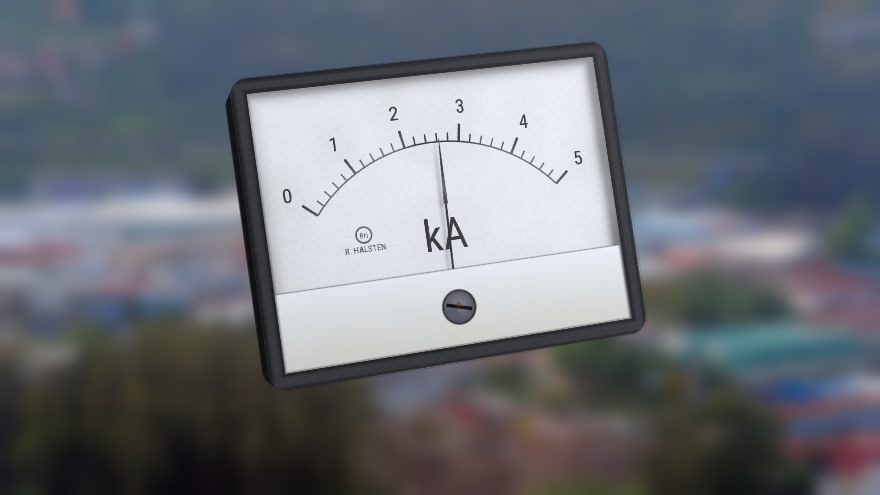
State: 2.6 kA
